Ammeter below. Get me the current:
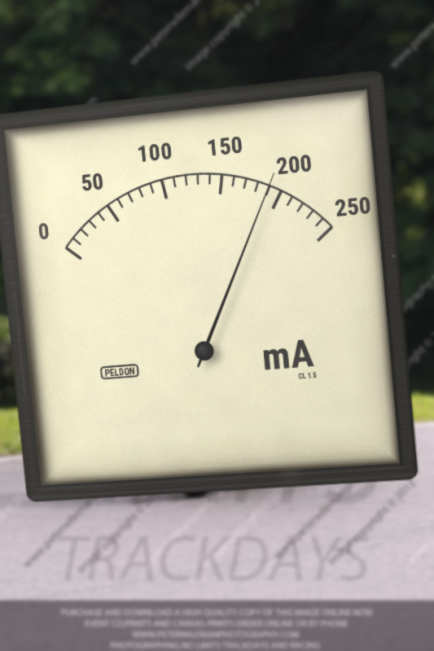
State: 190 mA
